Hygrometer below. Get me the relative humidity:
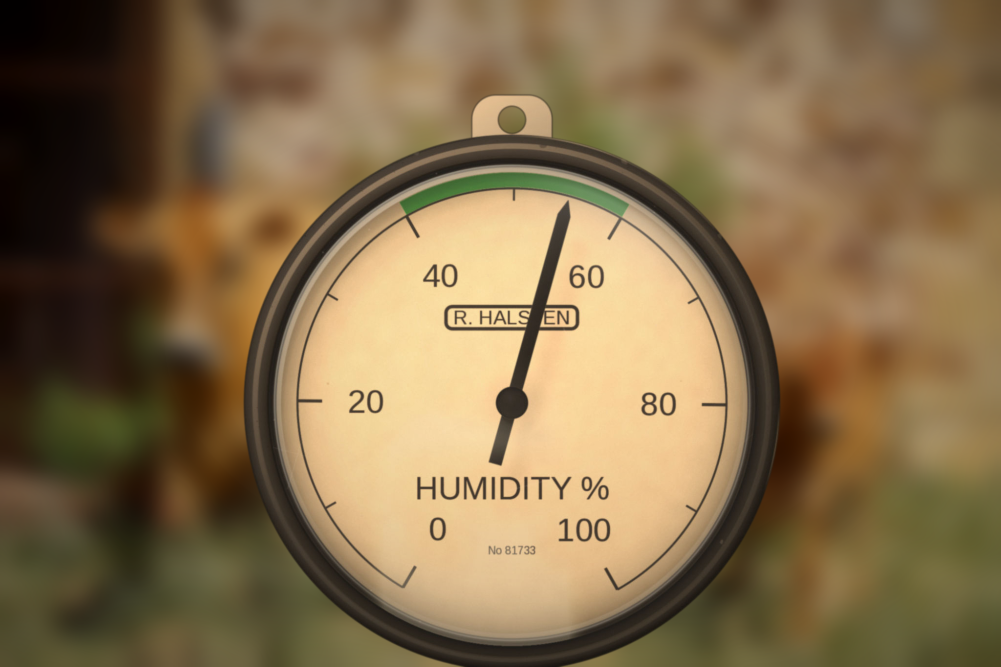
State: 55 %
